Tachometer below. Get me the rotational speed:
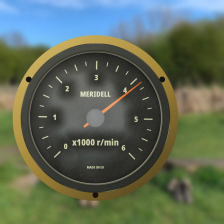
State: 4125 rpm
